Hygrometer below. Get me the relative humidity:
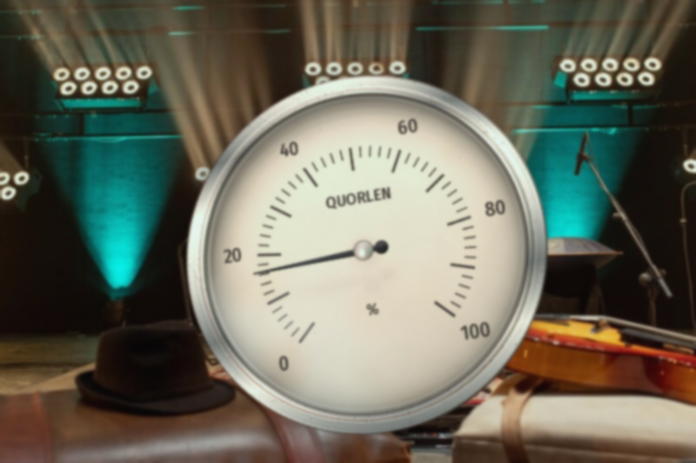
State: 16 %
